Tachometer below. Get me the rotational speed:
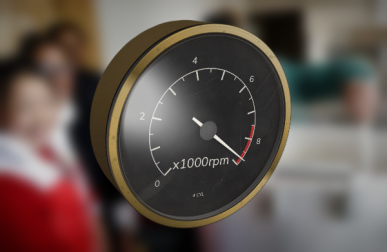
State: 8750 rpm
